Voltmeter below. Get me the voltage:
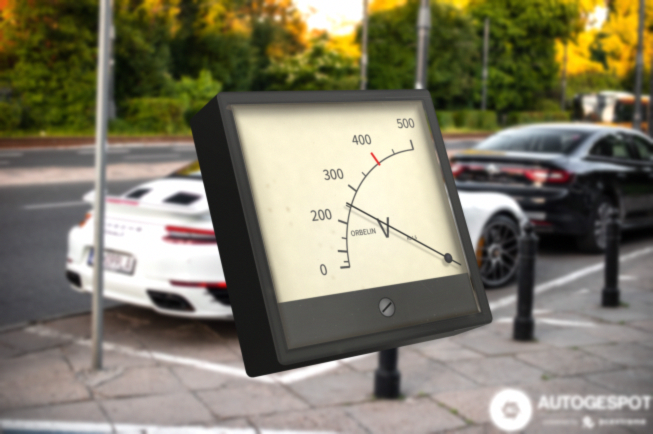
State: 250 V
